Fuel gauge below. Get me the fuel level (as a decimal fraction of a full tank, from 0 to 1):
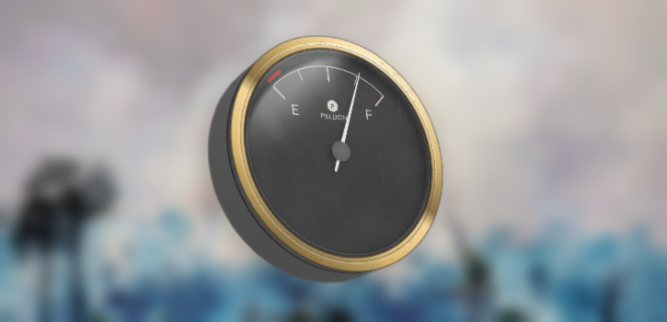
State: 0.75
